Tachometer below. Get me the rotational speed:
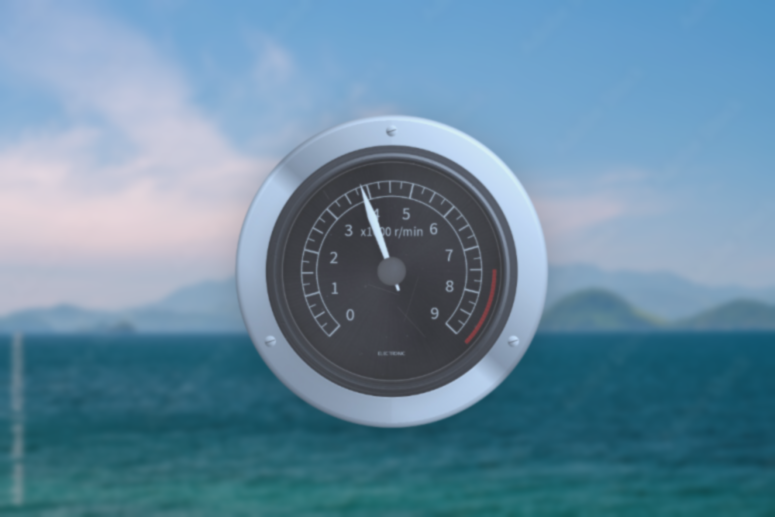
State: 3875 rpm
